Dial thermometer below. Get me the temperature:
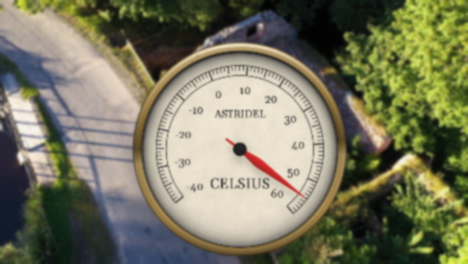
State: 55 °C
